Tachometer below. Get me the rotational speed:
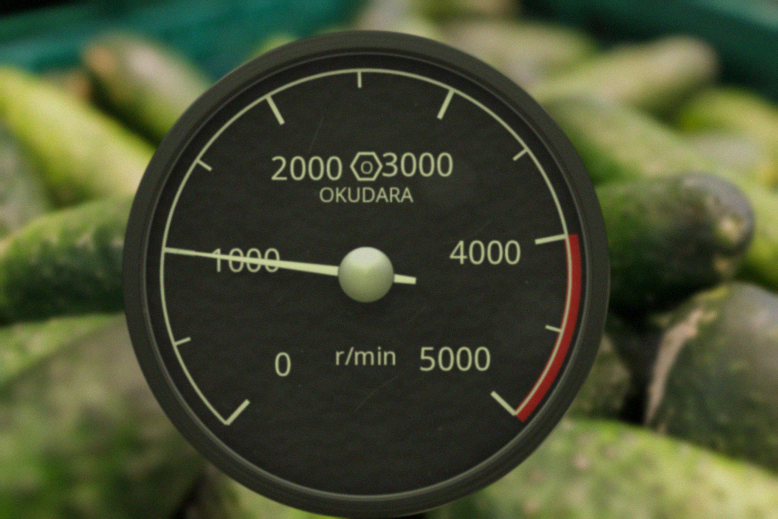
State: 1000 rpm
